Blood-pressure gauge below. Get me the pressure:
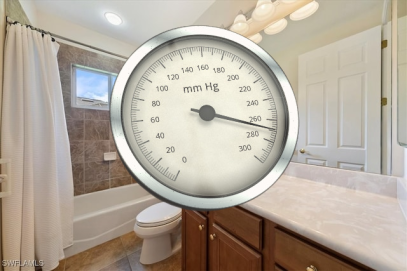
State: 270 mmHg
